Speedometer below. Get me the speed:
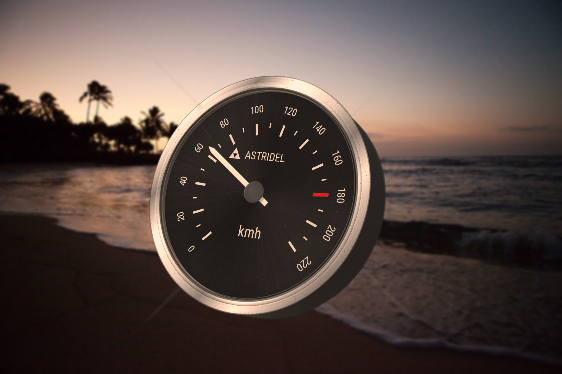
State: 65 km/h
